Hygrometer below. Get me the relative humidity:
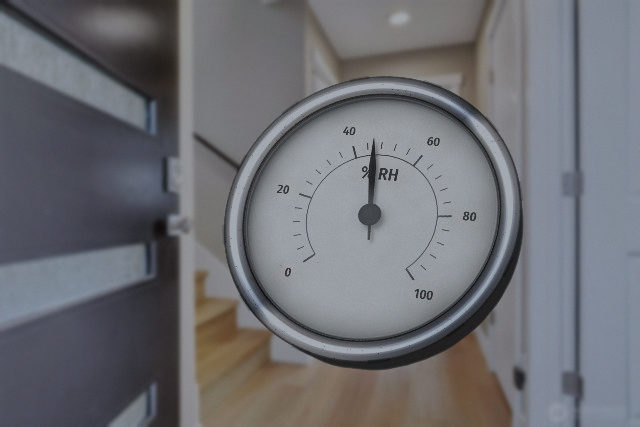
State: 46 %
